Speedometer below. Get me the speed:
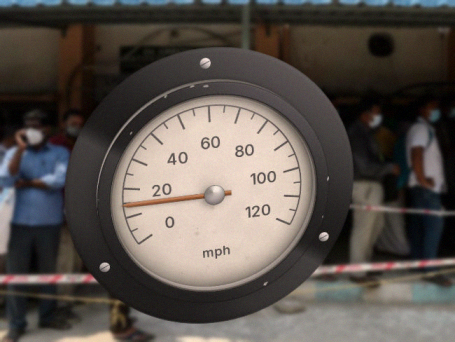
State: 15 mph
